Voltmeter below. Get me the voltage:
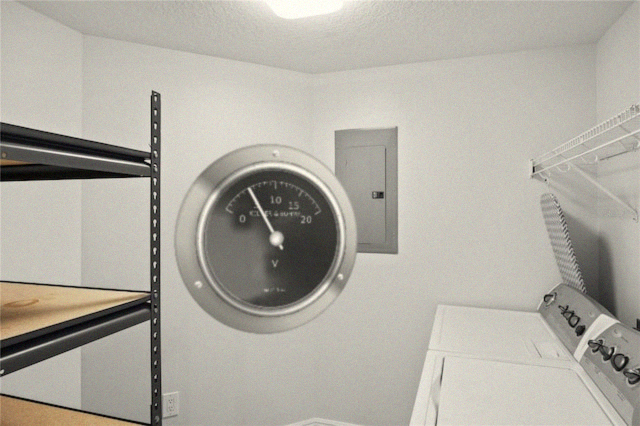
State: 5 V
